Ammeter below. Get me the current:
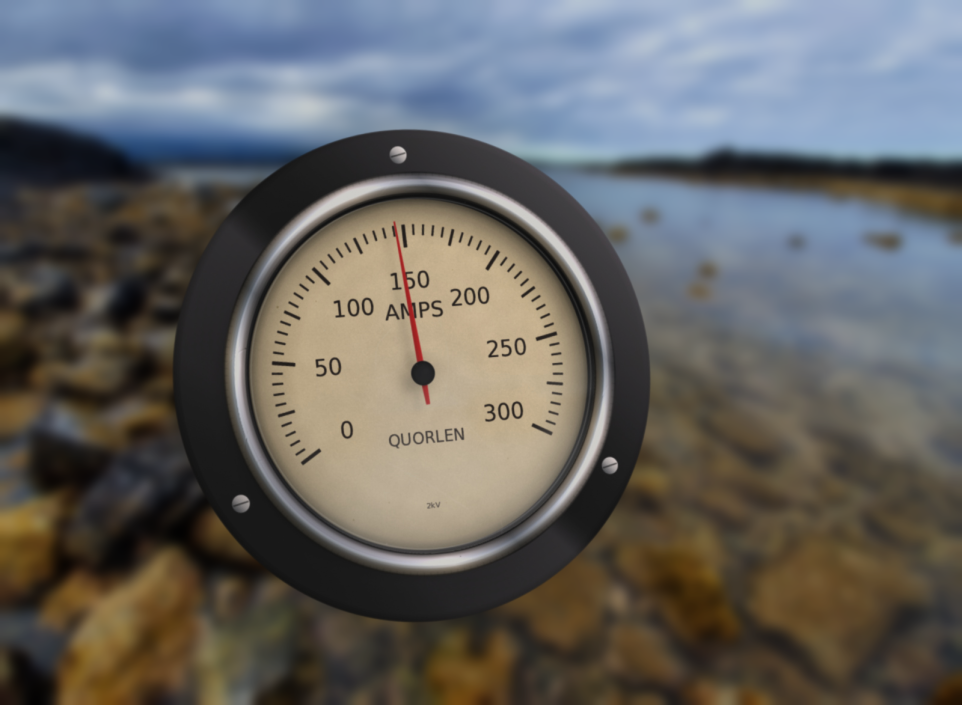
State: 145 A
